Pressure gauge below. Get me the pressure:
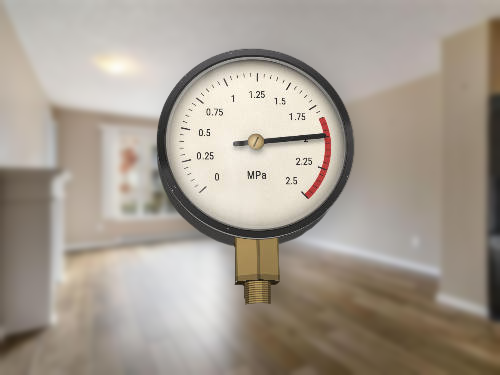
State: 2 MPa
